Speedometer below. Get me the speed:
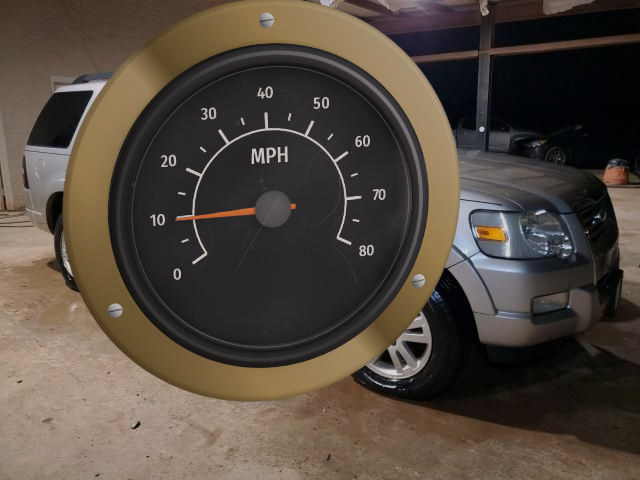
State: 10 mph
